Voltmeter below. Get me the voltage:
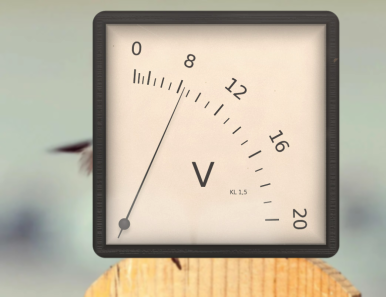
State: 8.5 V
